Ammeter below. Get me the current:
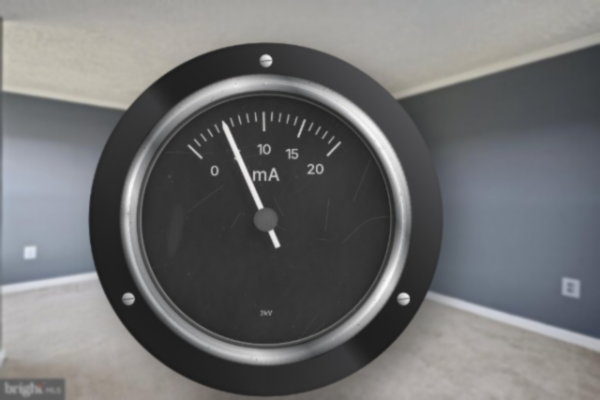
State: 5 mA
